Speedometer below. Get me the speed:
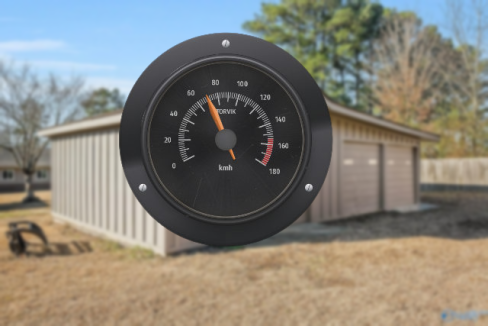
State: 70 km/h
